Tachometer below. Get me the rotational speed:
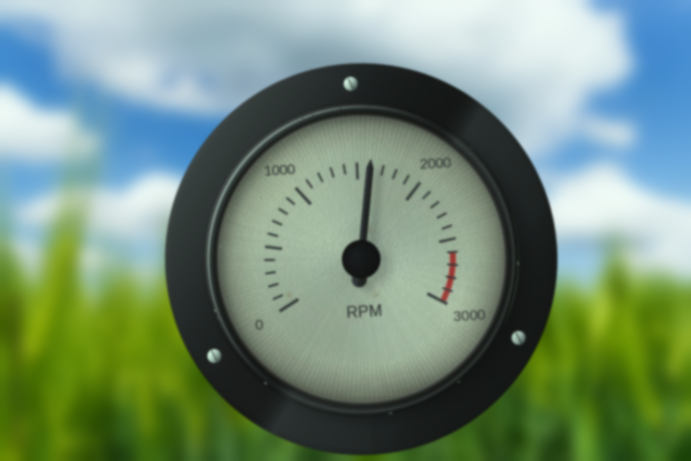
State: 1600 rpm
